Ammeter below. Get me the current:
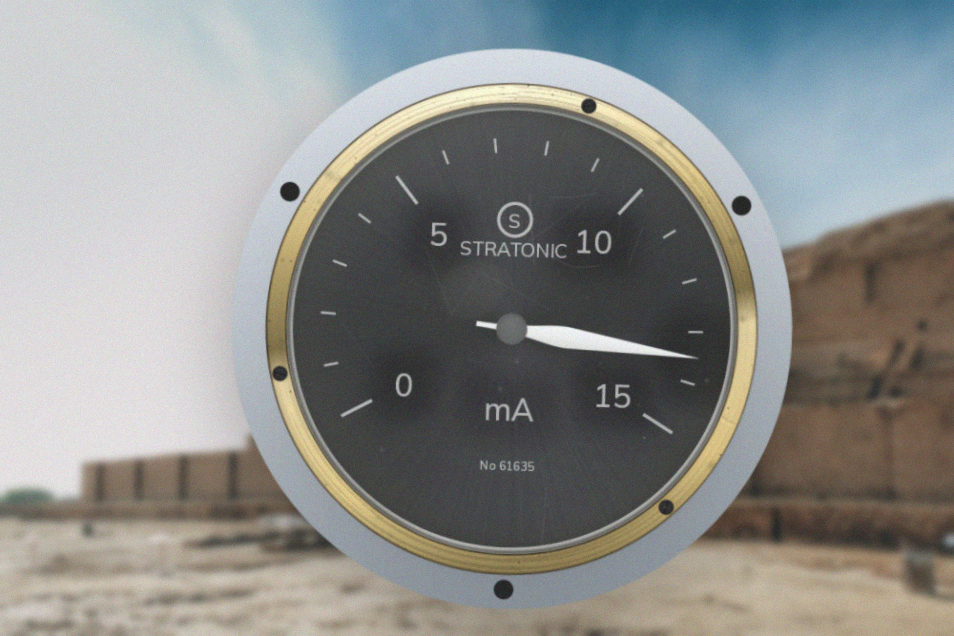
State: 13.5 mA
